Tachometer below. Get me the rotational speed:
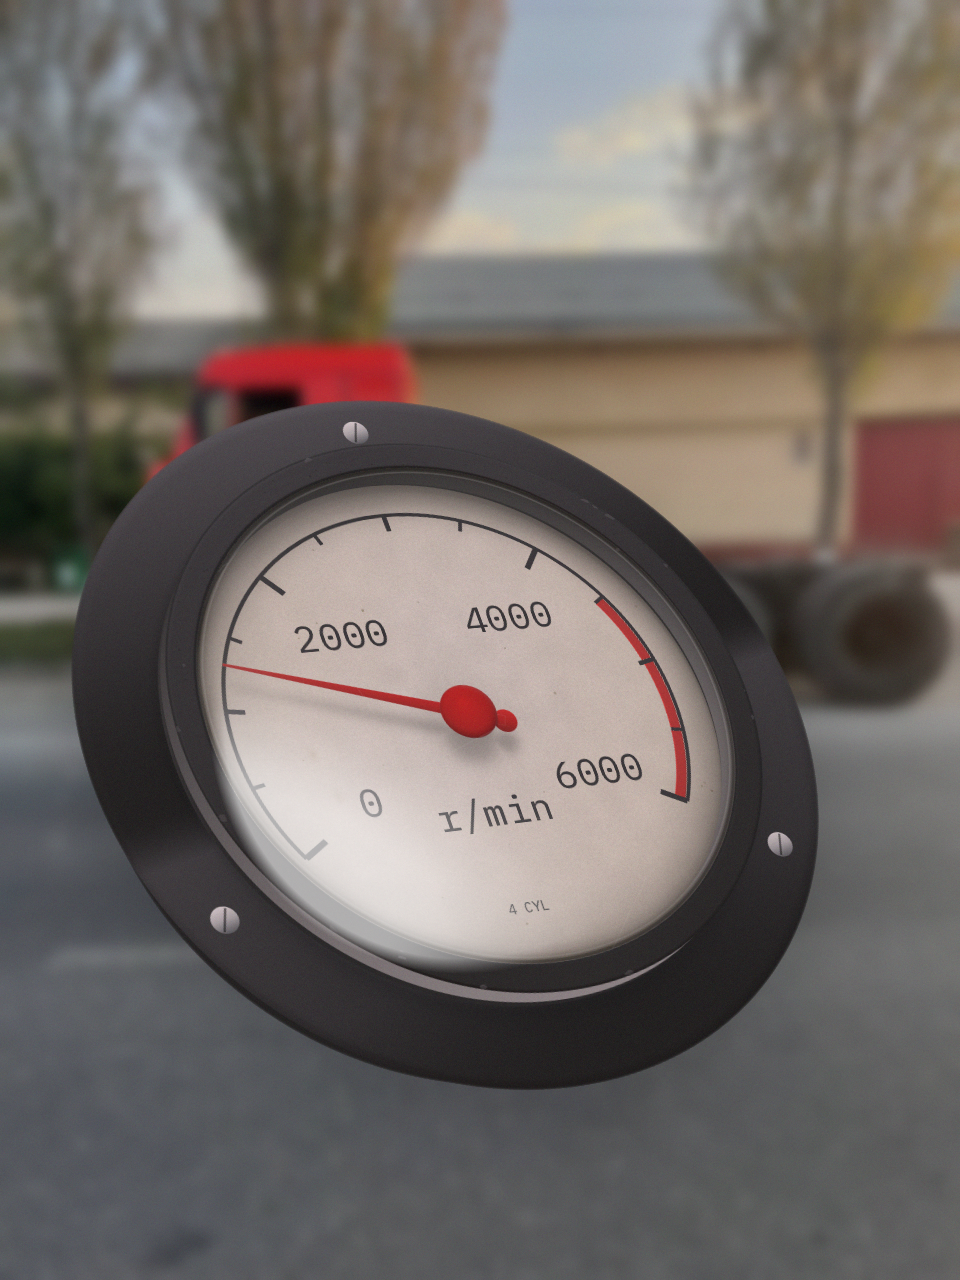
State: 1250 rpm
